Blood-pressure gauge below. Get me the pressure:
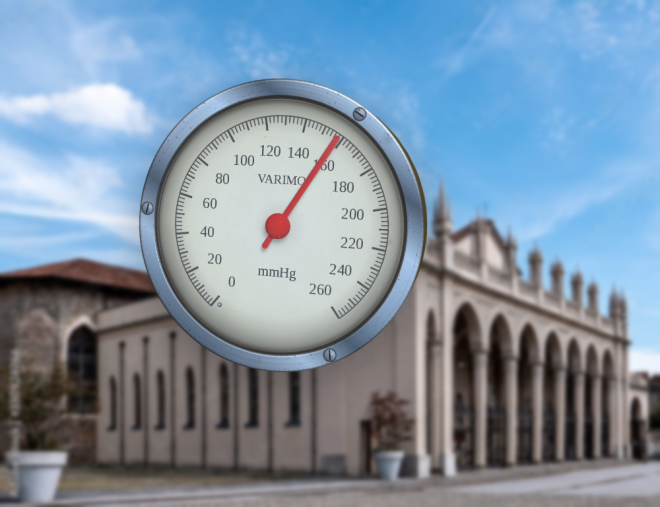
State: 158 mmHg
